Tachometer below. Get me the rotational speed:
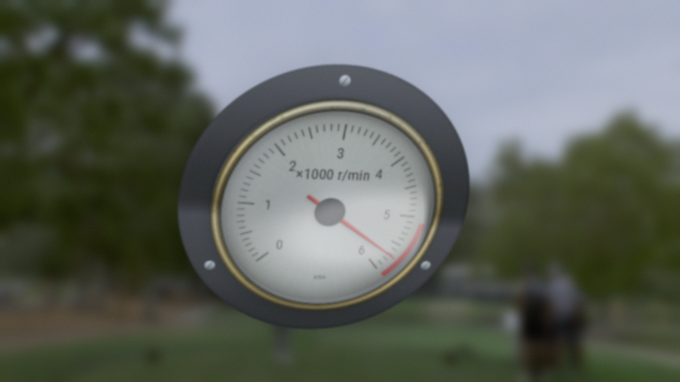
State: 5700 rpm
